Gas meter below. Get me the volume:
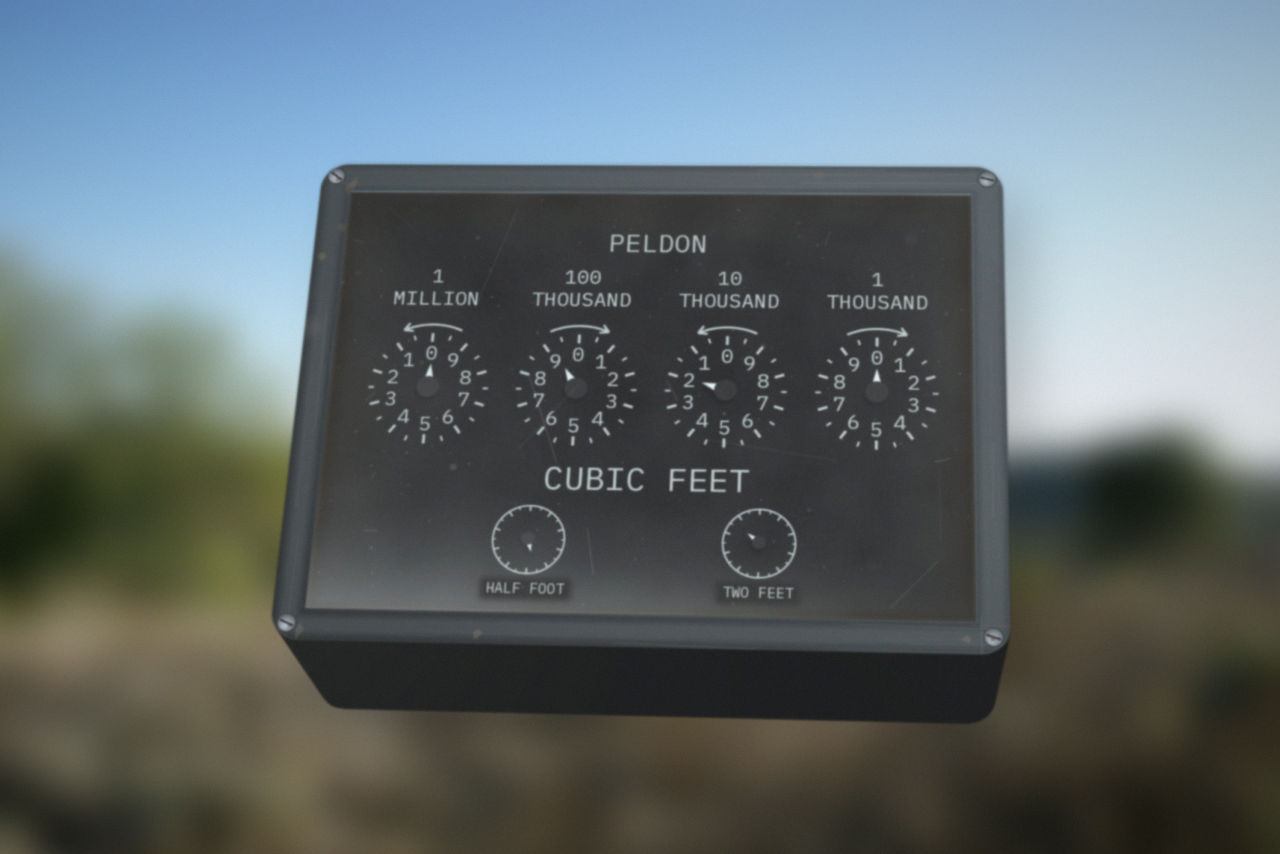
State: 992000 ft³
